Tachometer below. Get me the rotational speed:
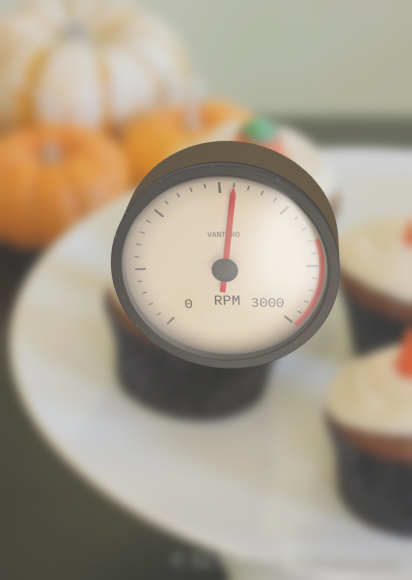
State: 1600 rpm
